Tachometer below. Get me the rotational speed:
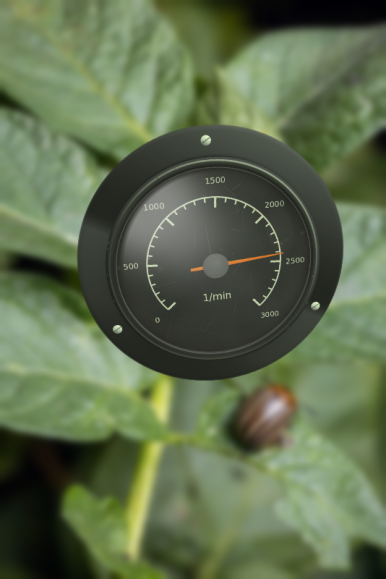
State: 2400 rpm
